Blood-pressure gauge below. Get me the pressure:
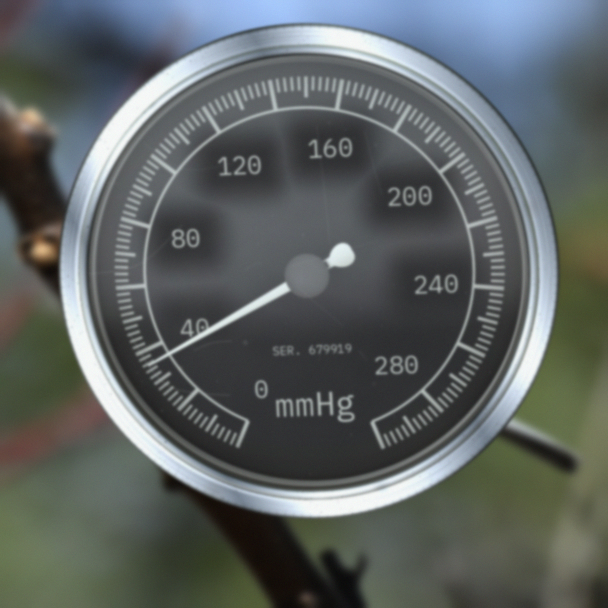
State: 36 mmHg
